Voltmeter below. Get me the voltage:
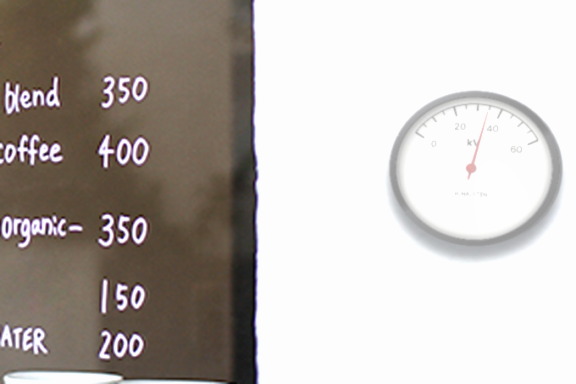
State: 35 kV
